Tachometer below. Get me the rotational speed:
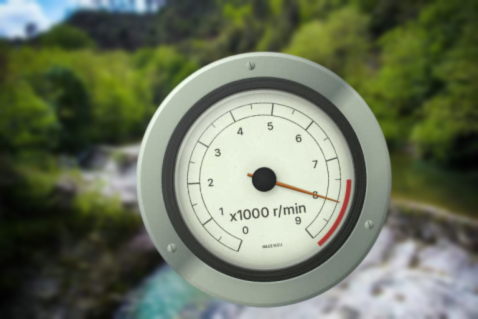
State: 8000 rpm
